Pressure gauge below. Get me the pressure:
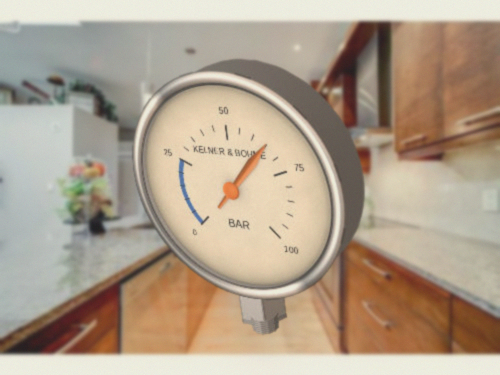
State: 65 bar
